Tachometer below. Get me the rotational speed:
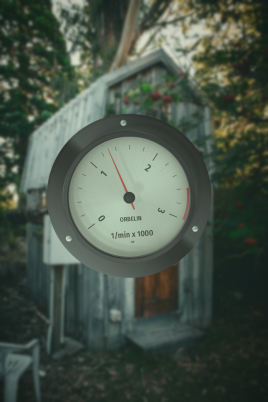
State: 1300 rpm
